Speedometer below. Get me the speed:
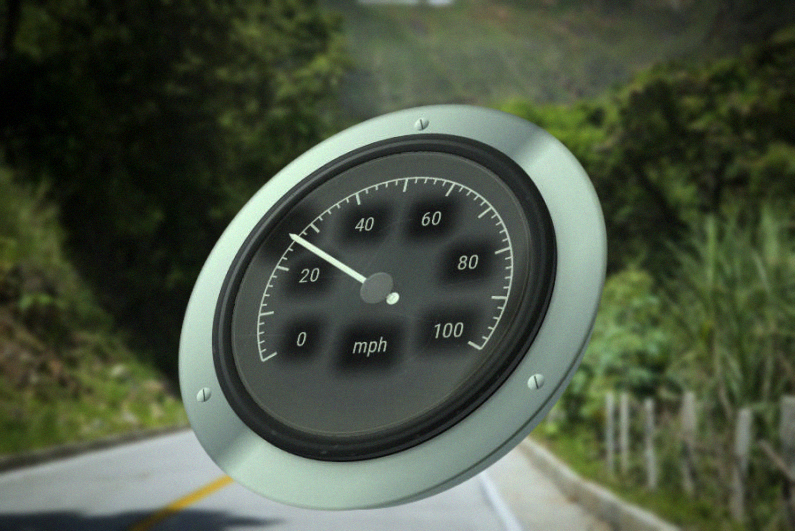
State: 26 mph
